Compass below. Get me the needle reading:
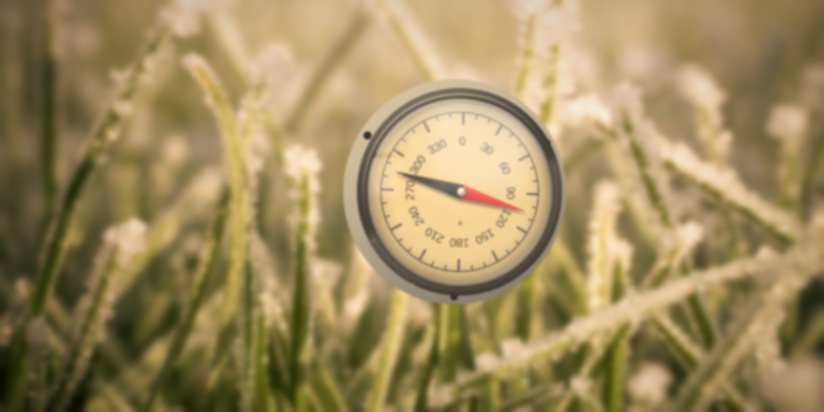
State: 105 °
